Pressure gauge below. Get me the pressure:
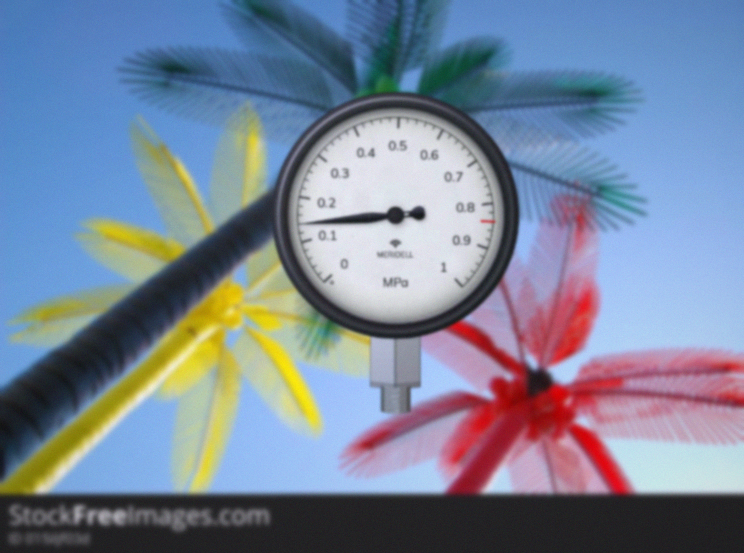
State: 0.14 MPa
